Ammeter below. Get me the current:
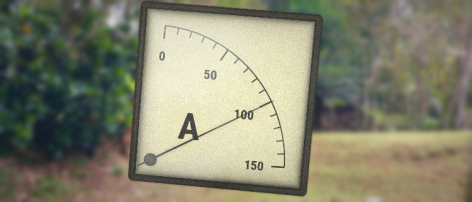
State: 100 A
